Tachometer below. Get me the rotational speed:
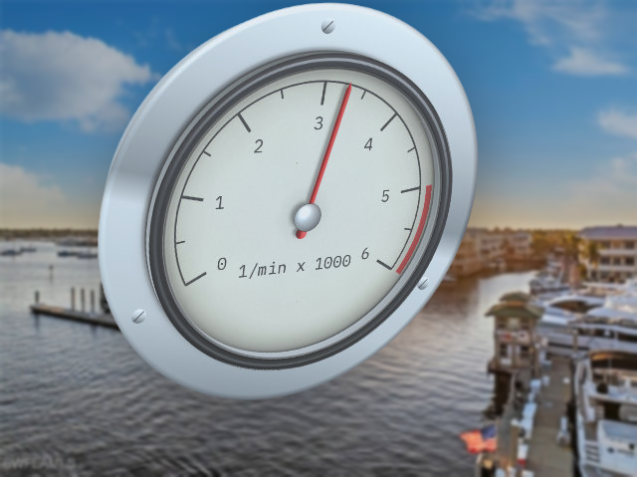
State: 3250 rpm
